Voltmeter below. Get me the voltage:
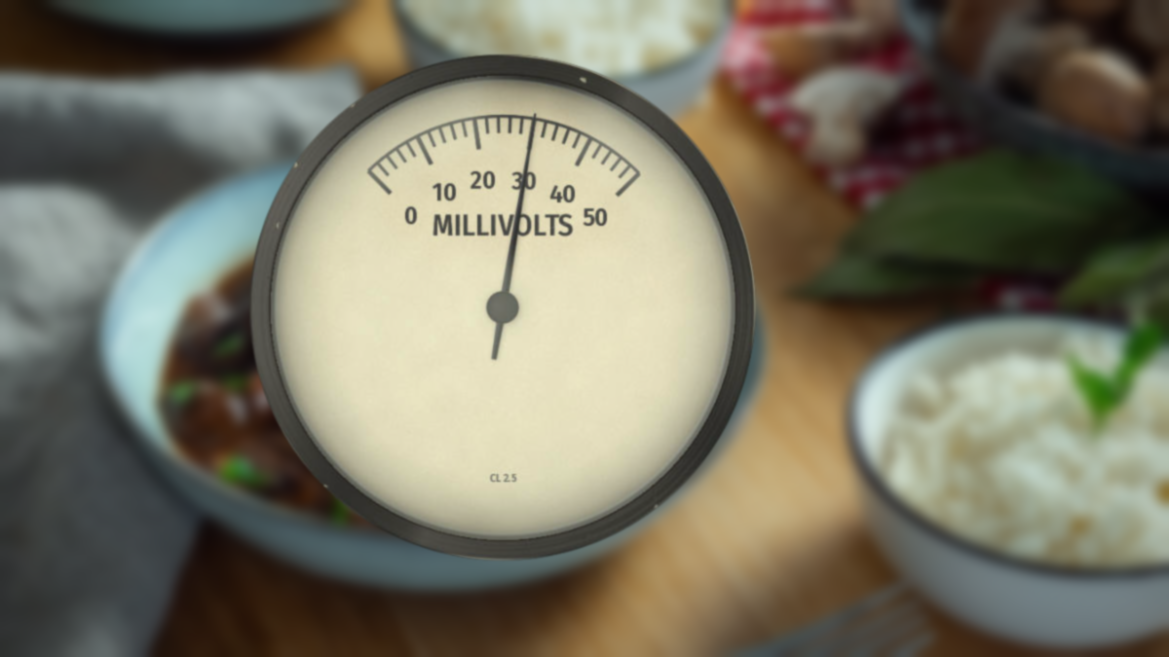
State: 30 mV
